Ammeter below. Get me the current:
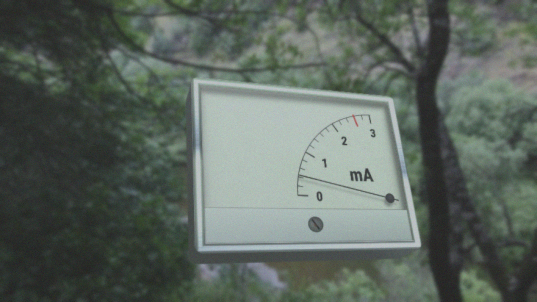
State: 0.4 mA
